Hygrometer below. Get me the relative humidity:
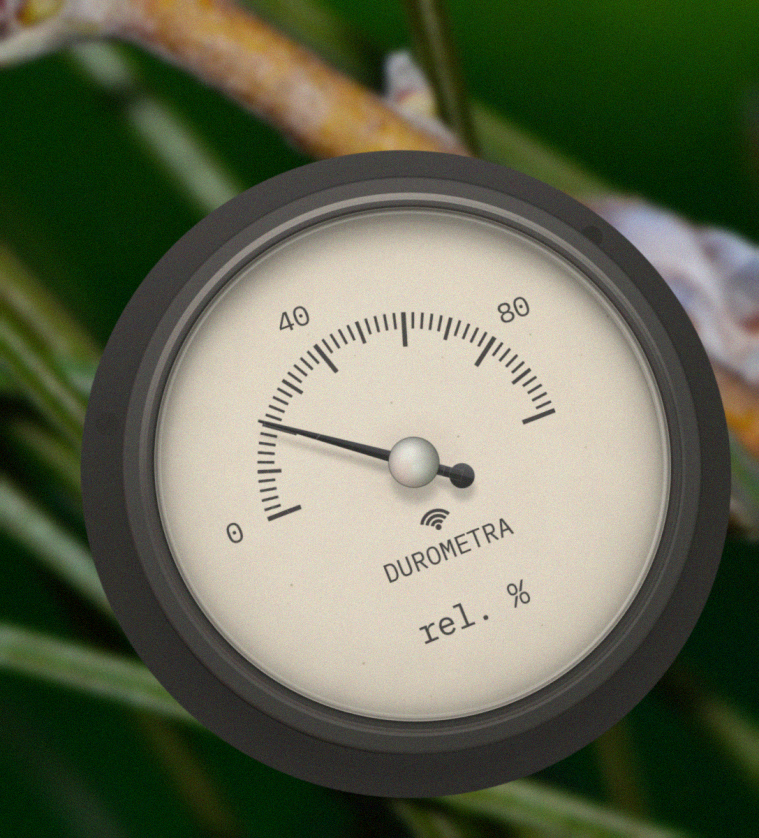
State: 20 %
